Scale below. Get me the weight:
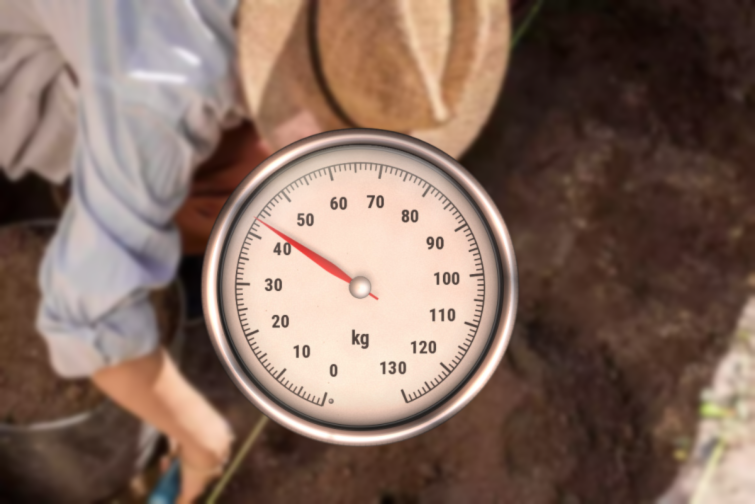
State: 43 kg
